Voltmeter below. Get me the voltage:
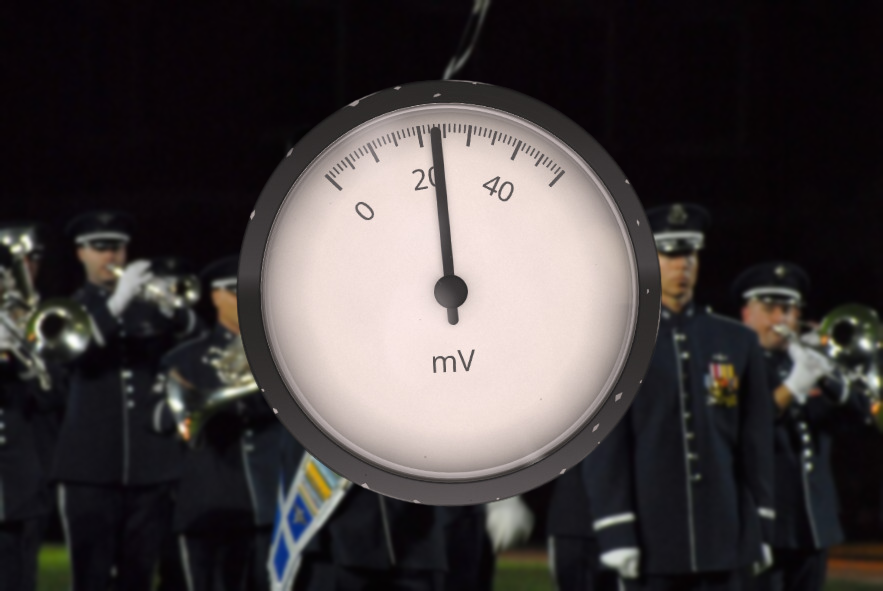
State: 23 mV
